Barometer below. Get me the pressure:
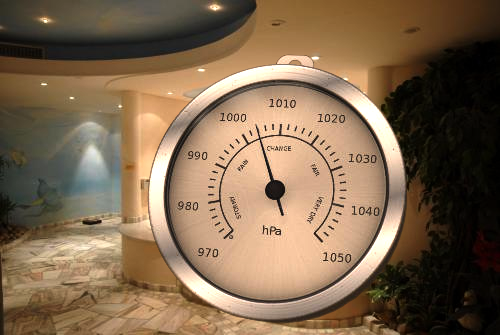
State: 1004 hPa
